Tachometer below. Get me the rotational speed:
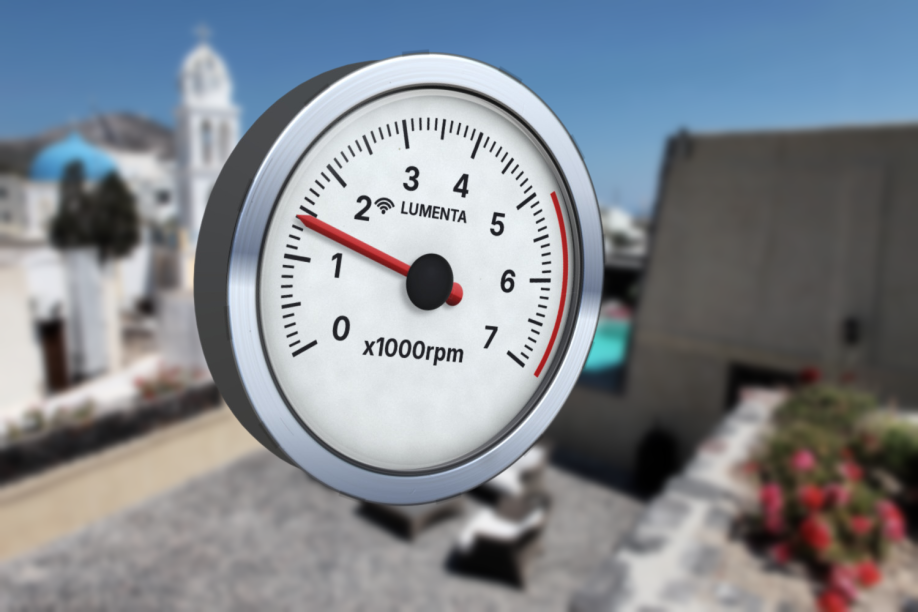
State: 1400 rpm
